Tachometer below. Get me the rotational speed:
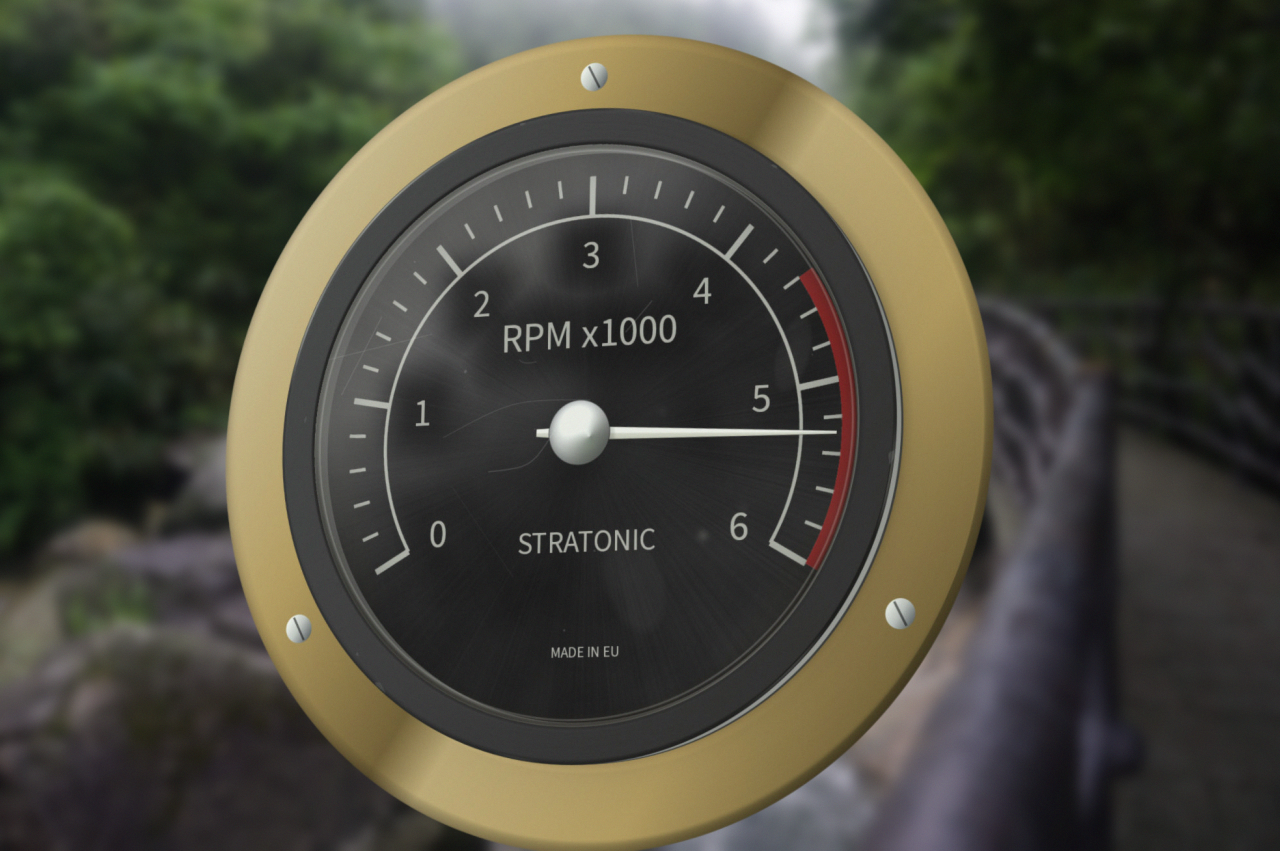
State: 5300 rpm
